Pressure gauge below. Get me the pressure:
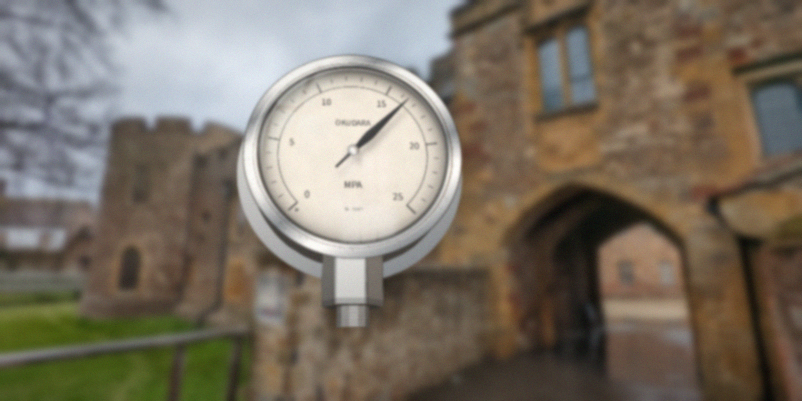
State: 16.5 MPa
